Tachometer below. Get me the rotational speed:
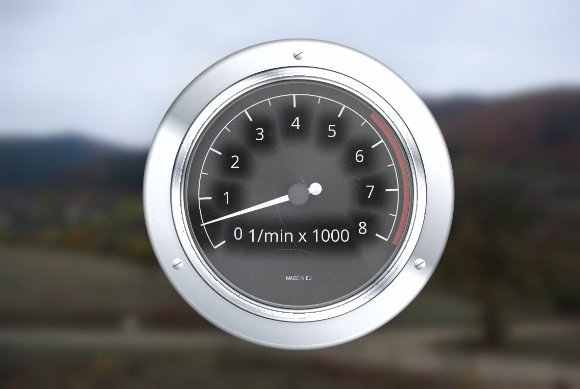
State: 500 rpm
